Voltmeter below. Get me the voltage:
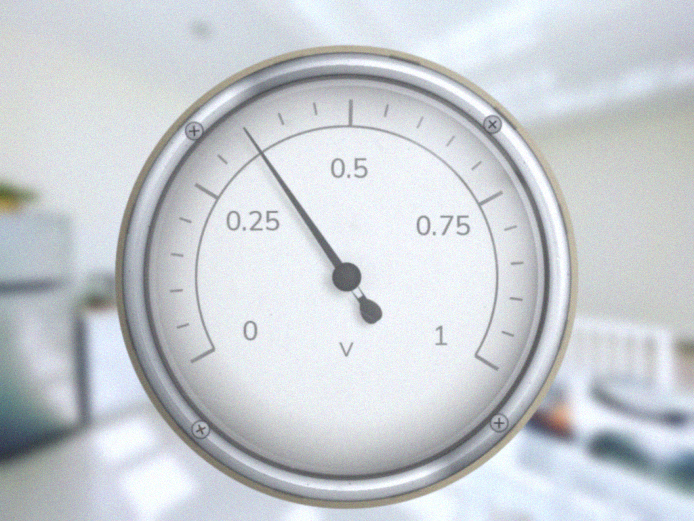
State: 0.35 V
